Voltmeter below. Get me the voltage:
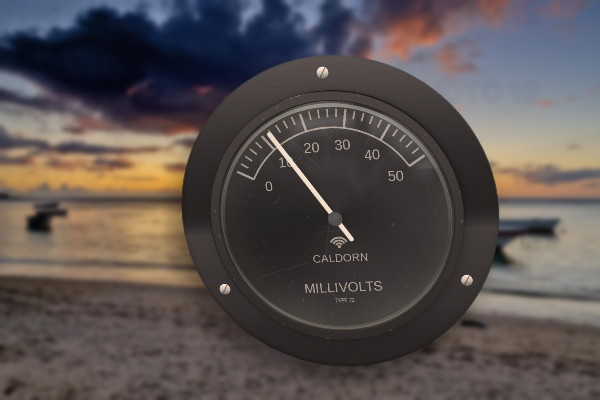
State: 12 mV
